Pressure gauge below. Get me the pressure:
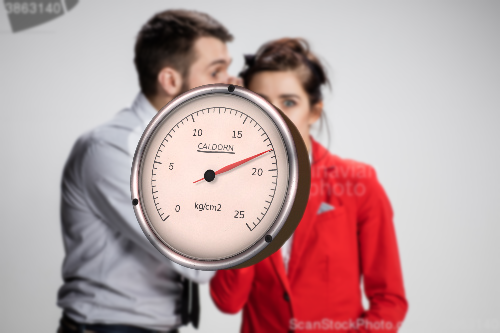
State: 18.5 kg/cm²
